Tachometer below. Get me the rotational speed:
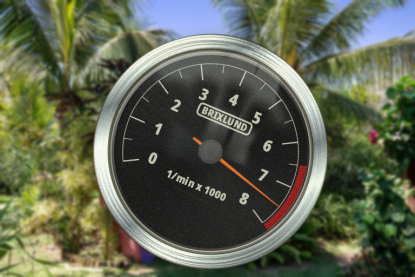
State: 7500 rpm
